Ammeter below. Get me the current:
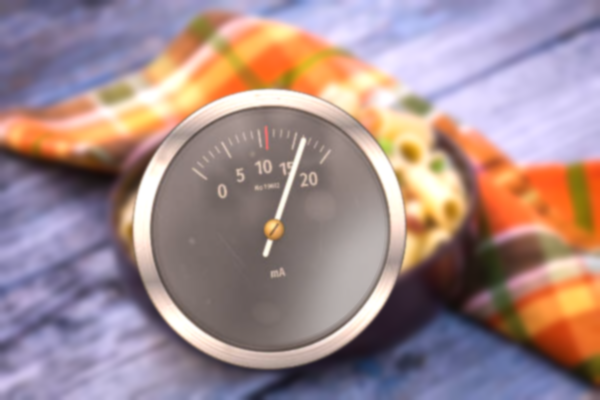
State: 16 mA
